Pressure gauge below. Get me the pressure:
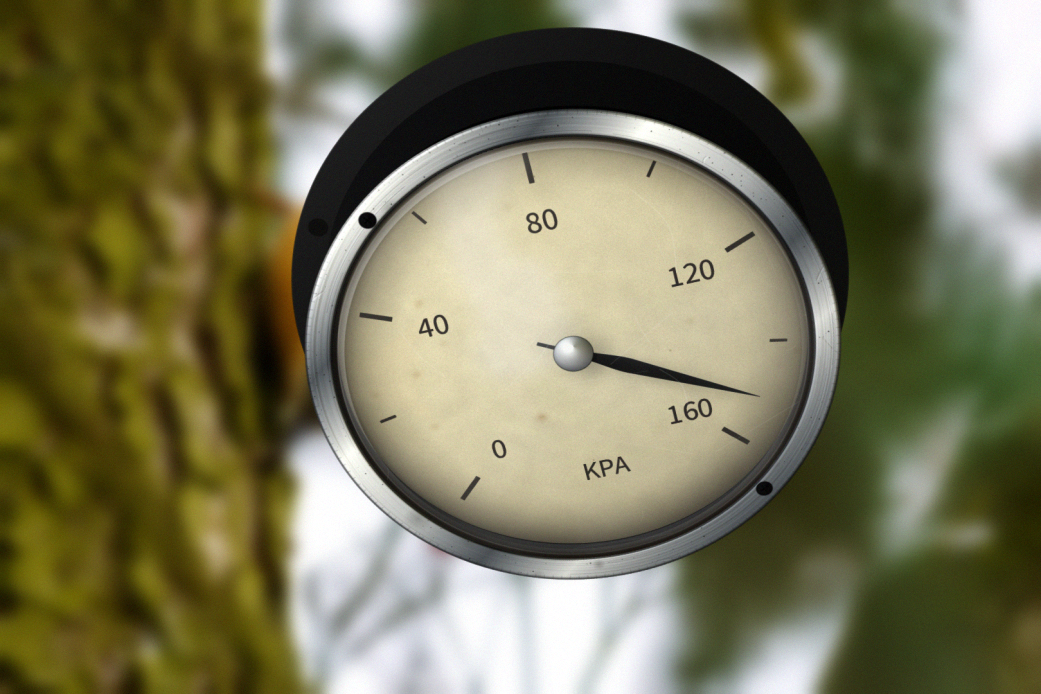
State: 150 kPa
